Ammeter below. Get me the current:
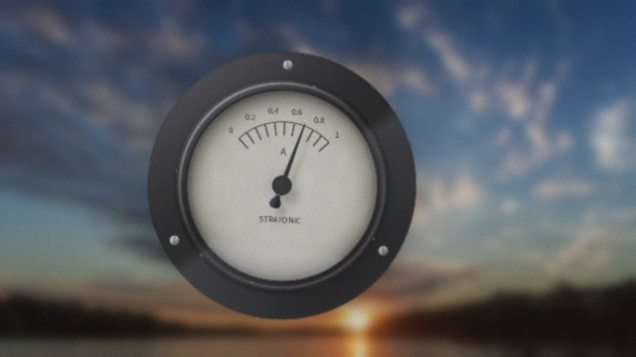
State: 0.7 A
